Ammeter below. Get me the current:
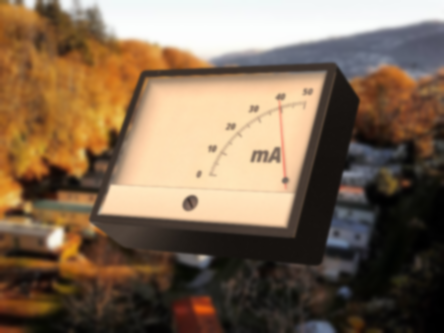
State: 40 mA
